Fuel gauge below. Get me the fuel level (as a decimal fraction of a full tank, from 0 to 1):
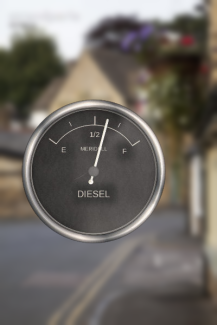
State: 0.625
